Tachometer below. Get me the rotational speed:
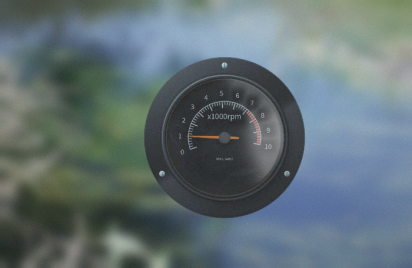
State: 1000 rpm
